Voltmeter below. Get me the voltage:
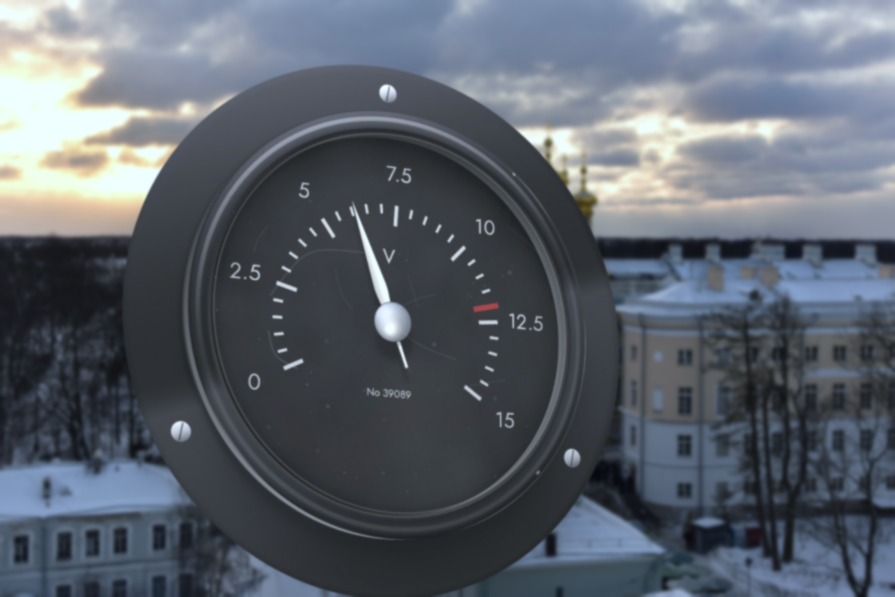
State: 6 V
